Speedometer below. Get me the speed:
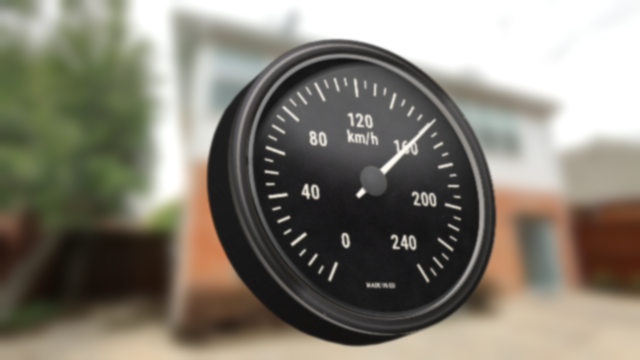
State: 160 km/h
